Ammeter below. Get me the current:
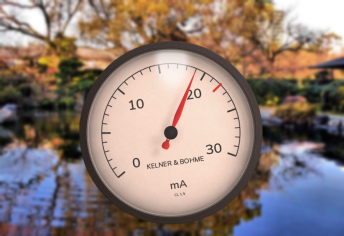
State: 19 mA
